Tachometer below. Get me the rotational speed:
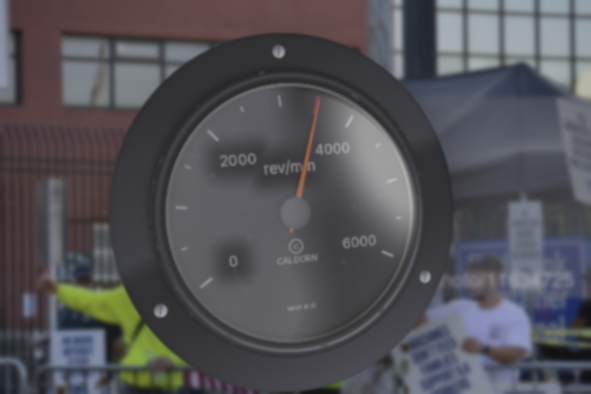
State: 3500 rpm
